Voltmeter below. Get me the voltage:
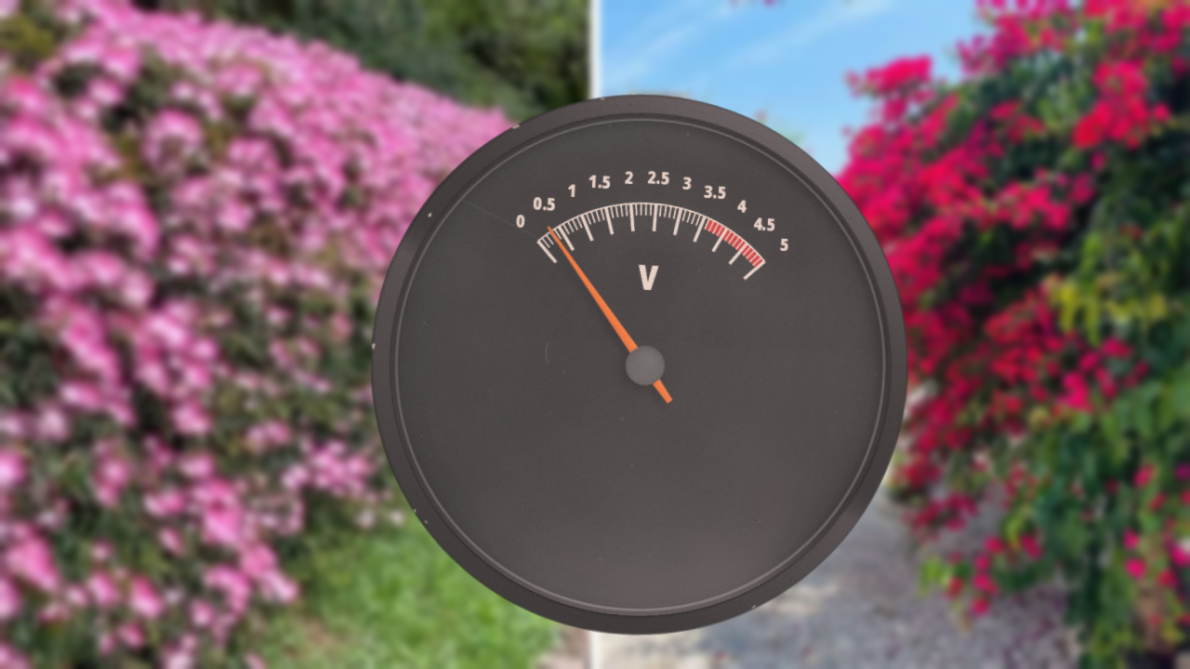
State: 0.3 V
